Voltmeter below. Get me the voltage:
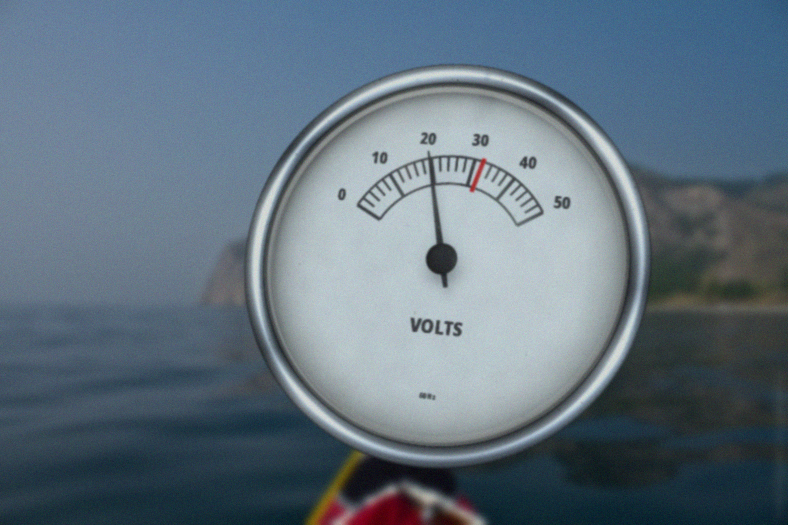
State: 20 V
